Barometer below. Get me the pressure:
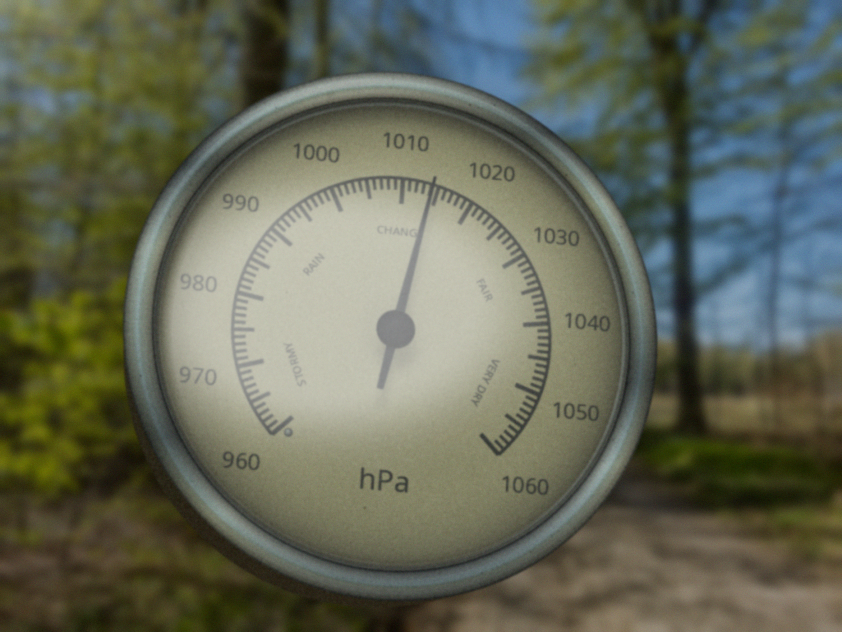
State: 1014 hPa
